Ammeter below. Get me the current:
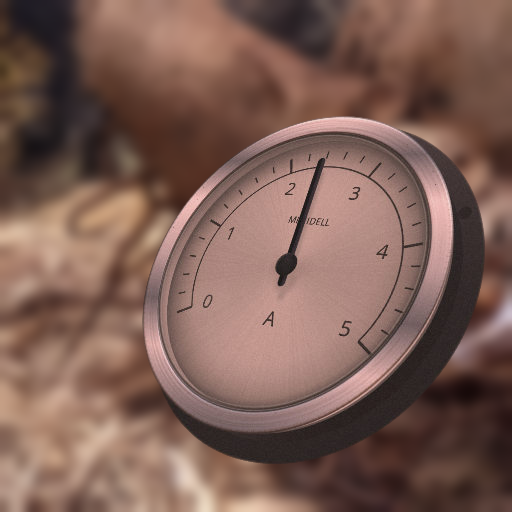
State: 2.4 A
